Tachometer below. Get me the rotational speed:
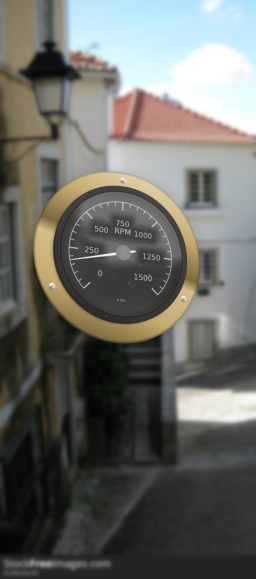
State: 175 rpm
